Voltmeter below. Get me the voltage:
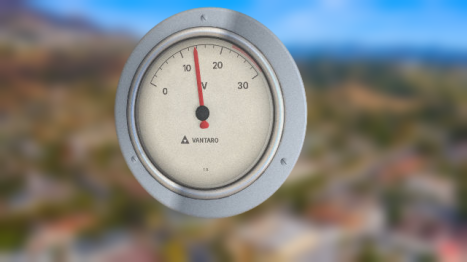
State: 14 V
